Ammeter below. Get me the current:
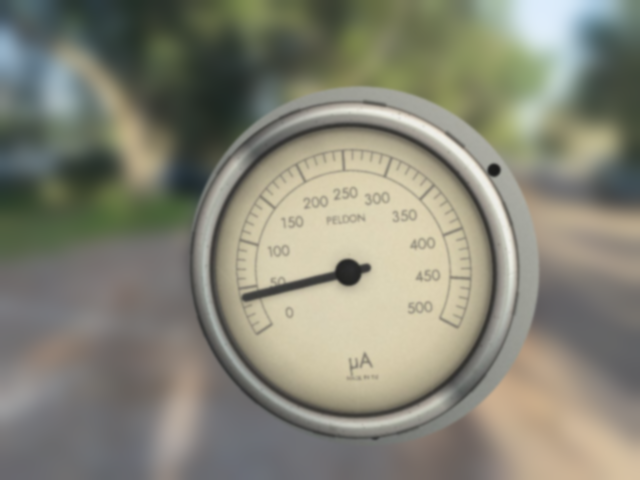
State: 40 µA
